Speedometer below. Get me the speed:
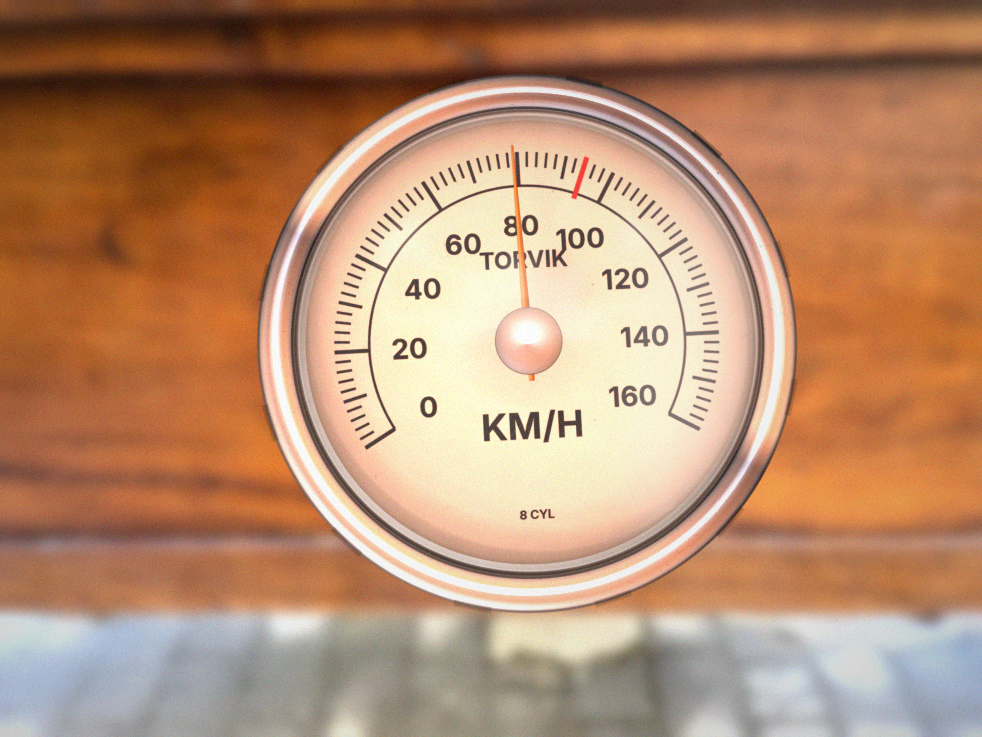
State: 79 km/h
